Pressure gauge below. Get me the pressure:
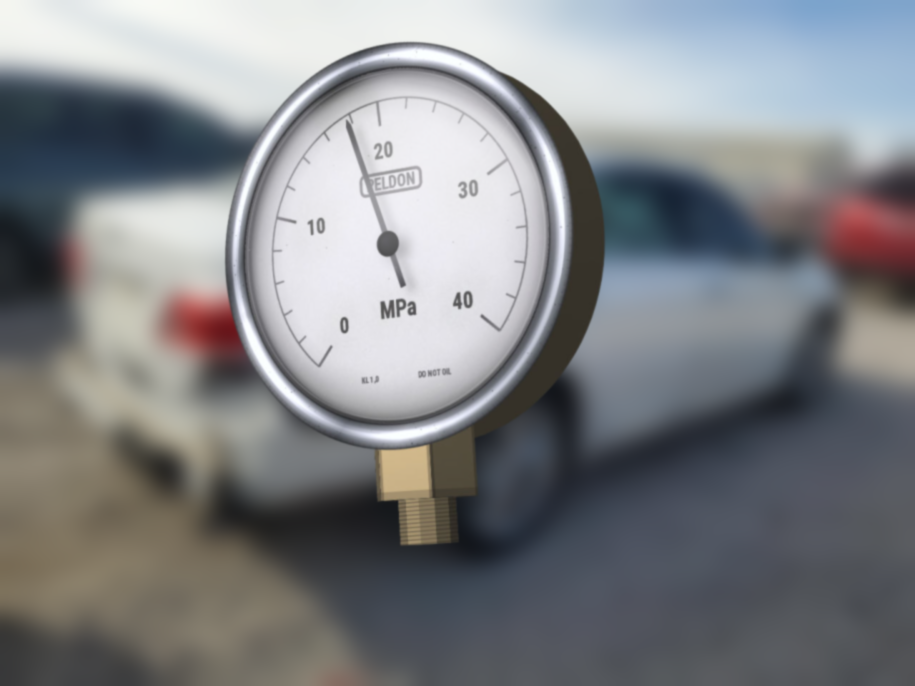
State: 18 MPa
